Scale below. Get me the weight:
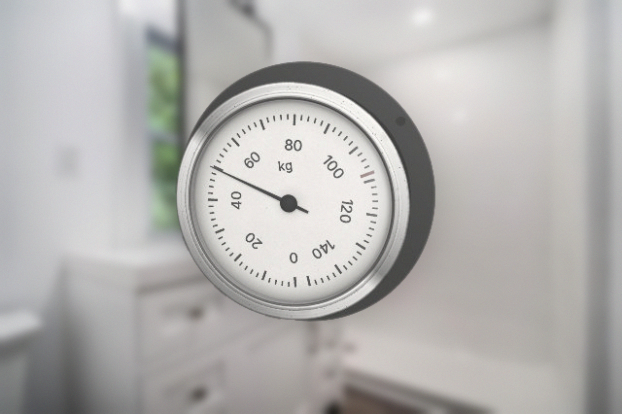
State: 50 kg
